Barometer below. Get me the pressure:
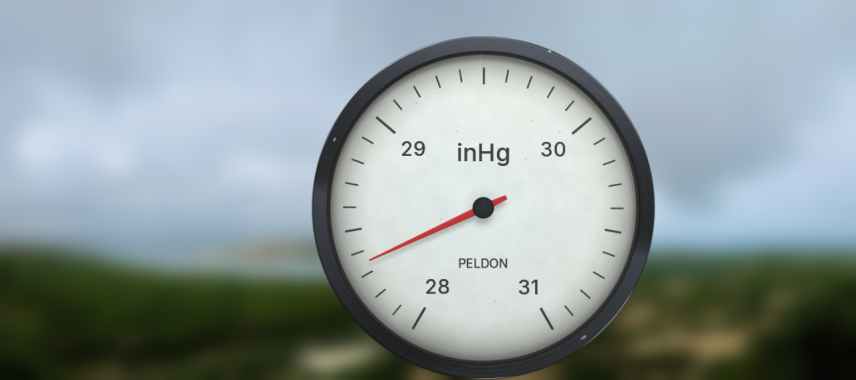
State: 28.35 inHg
